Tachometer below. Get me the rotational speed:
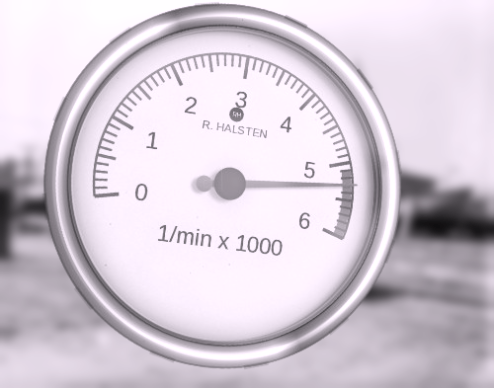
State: 5300 rpm
